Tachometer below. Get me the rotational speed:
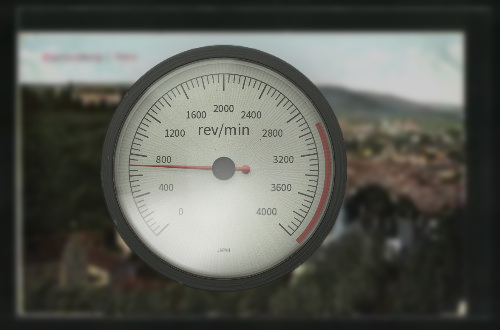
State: 700 rpm
